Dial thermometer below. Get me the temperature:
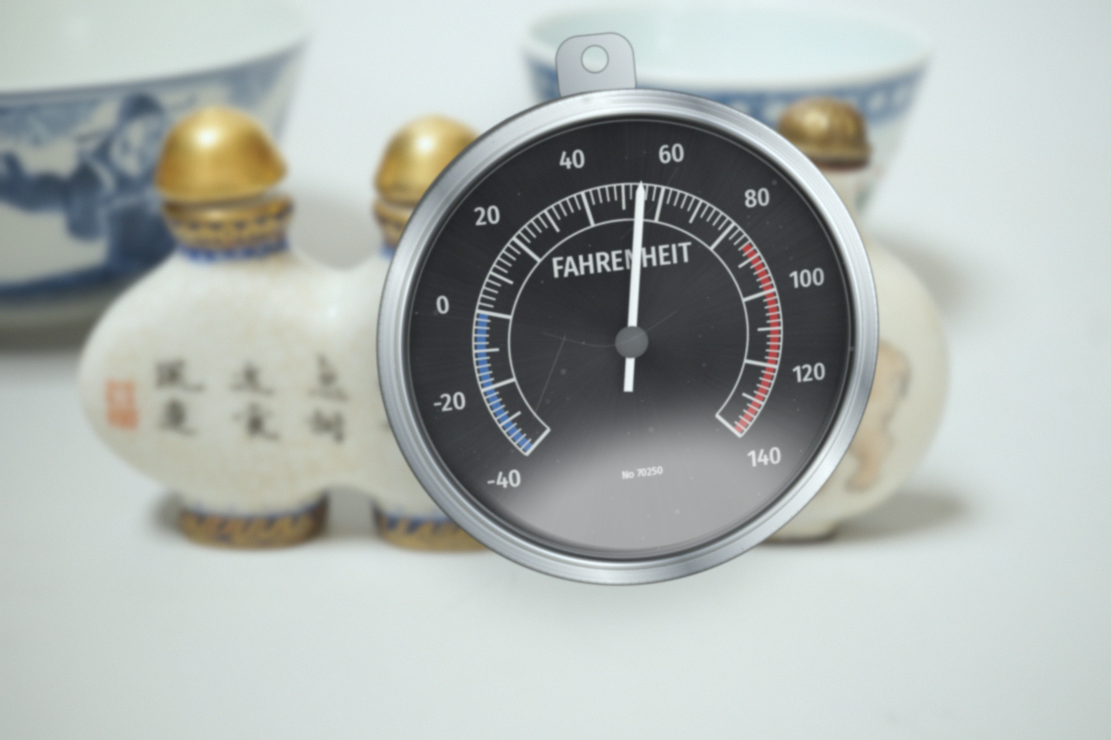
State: 54 °F
